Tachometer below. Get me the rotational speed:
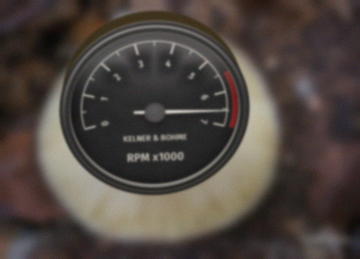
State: 6500 rpm
